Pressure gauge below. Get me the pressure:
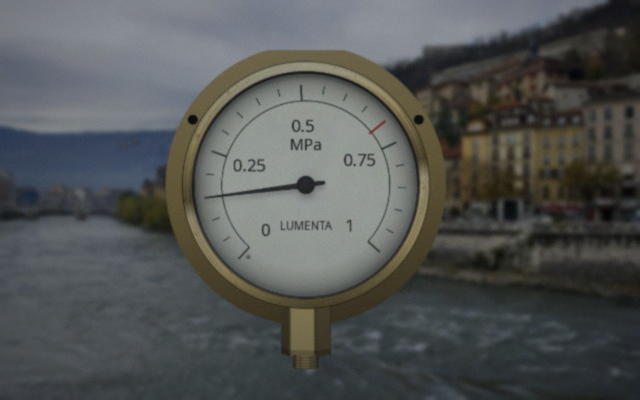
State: 0.15 MPa
